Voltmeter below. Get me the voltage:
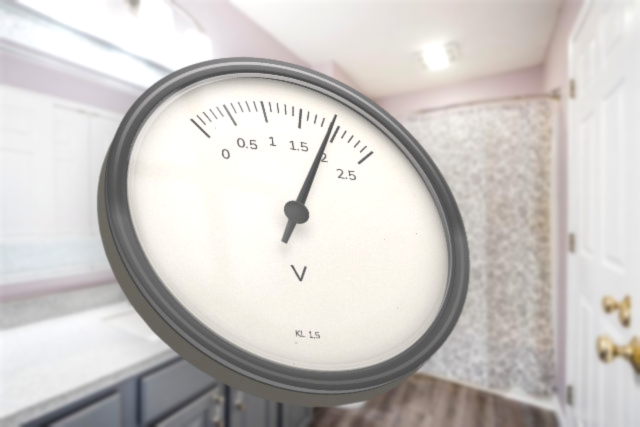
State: 1.9 V
